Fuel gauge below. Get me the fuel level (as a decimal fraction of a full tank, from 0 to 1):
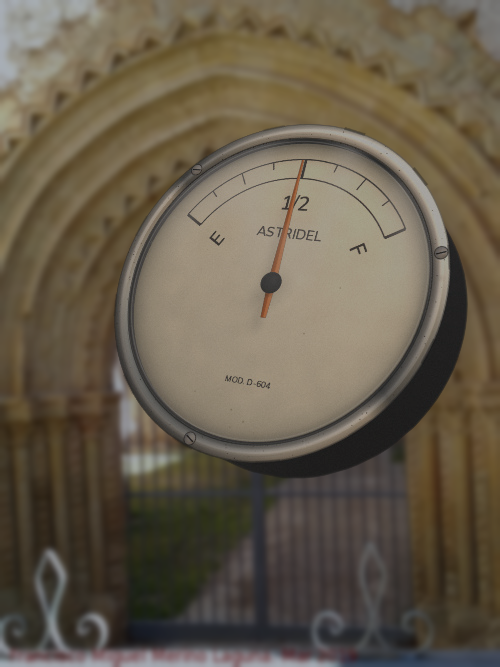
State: 0.5
